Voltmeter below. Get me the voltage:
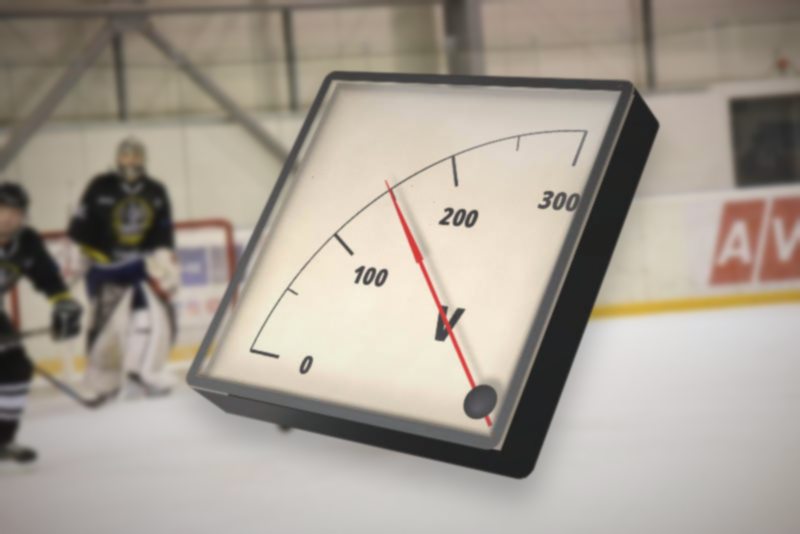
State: 150 V
